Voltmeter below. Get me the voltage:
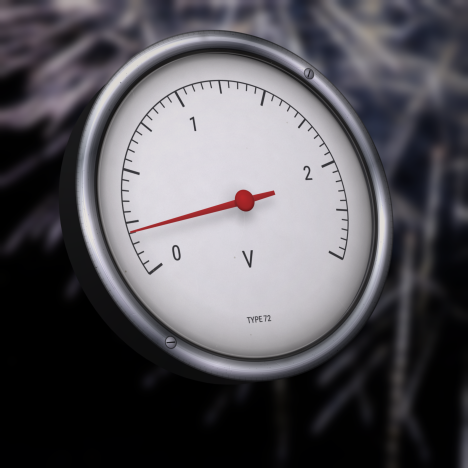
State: 0.2 V
